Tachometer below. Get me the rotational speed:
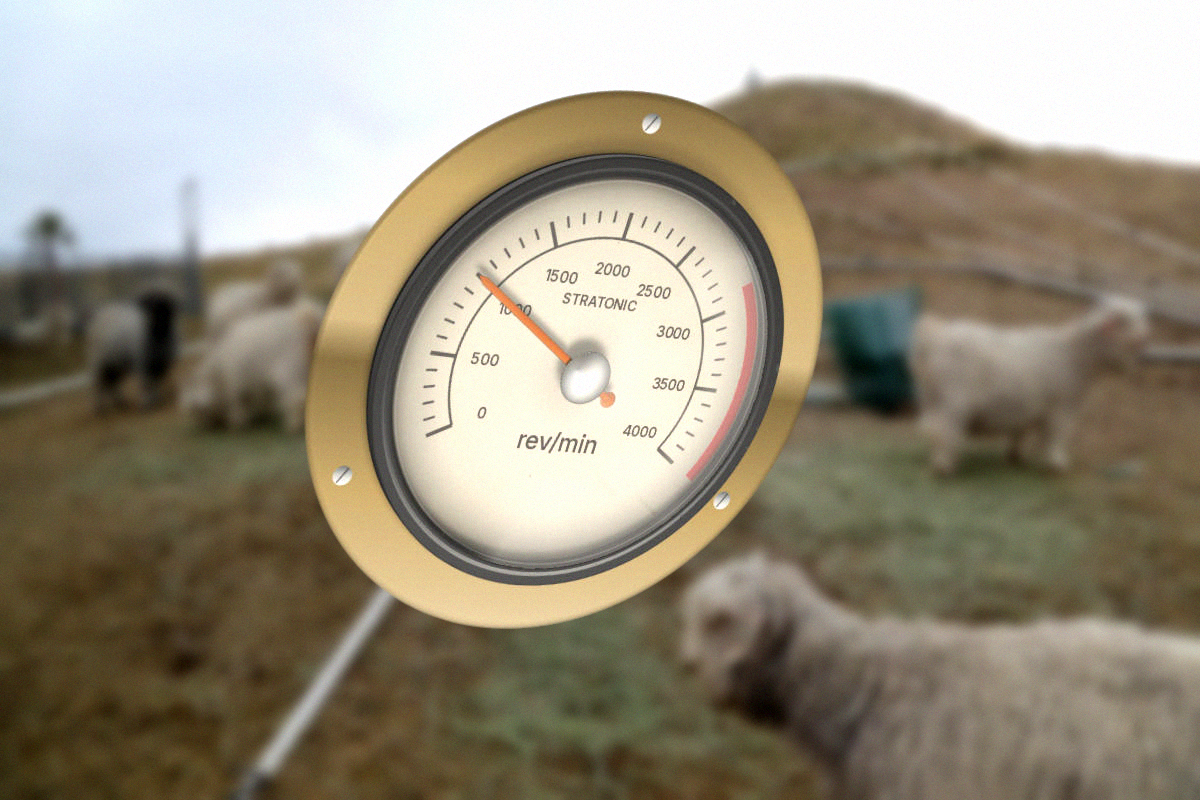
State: 1000 rpm
